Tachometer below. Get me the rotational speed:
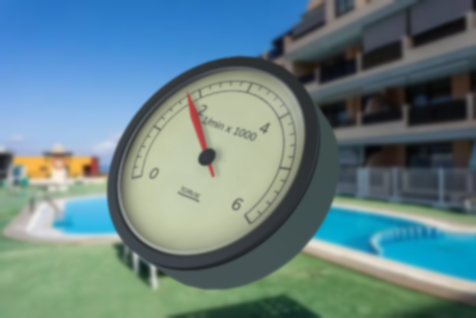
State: 1800 rpm
